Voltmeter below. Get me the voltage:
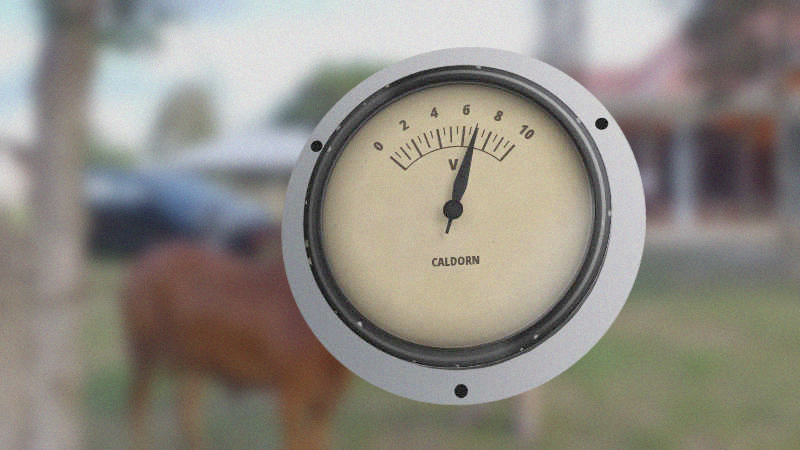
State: 7 V
